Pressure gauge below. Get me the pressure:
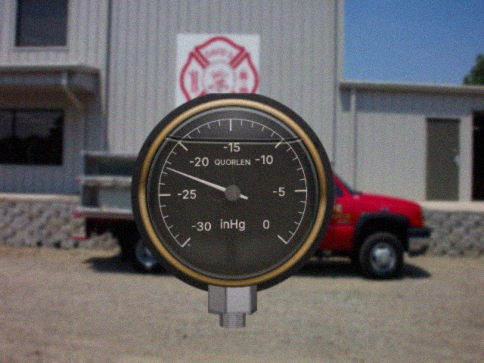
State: -22.5 inHg
